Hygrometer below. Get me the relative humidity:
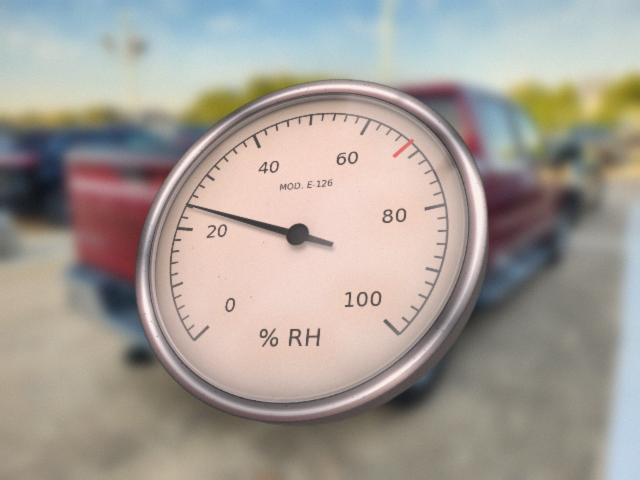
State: 24 %
